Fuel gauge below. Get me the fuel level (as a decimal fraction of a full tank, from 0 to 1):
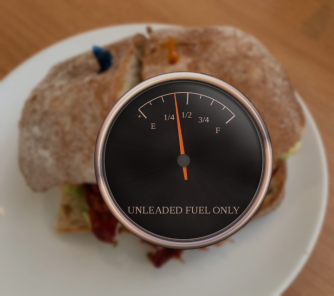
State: 0.375
